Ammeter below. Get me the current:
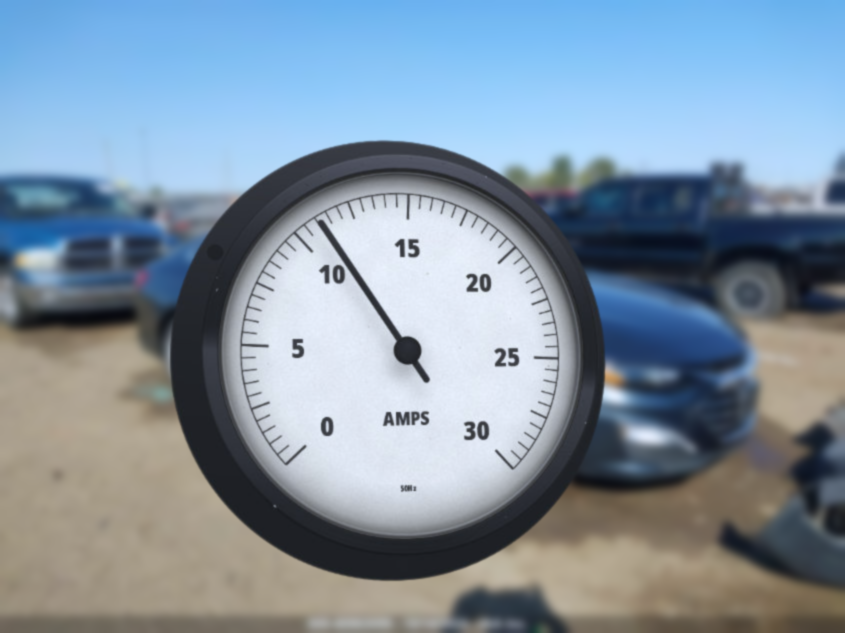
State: 11 A
